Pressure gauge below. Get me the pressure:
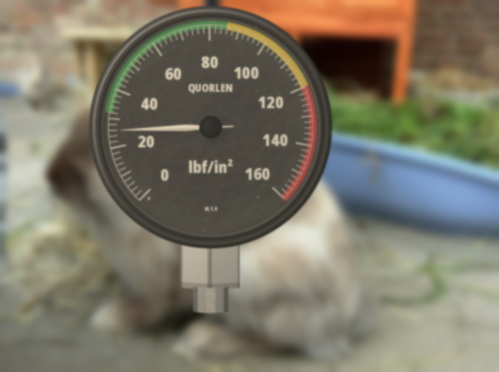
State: 26 psi
